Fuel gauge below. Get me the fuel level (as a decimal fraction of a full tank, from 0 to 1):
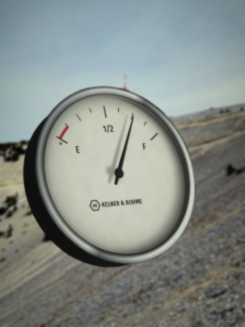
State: 0.75
